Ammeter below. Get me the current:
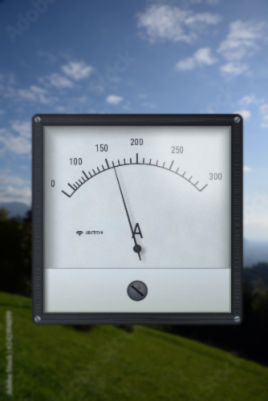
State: 160 A
